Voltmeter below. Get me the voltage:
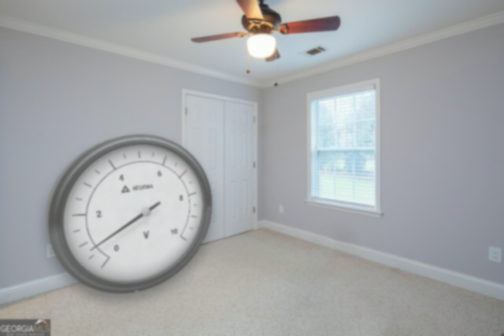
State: 0.75 V
